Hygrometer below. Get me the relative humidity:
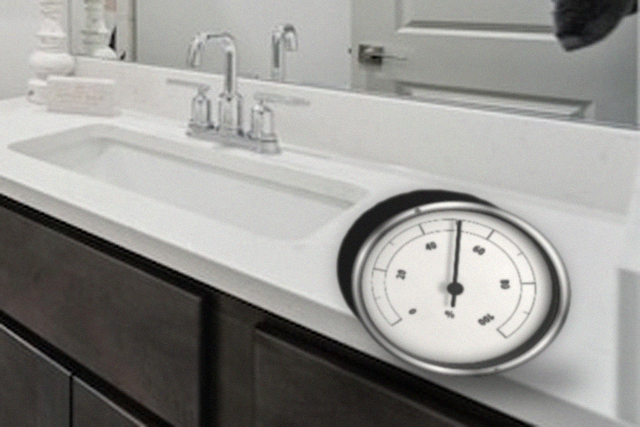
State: 50 %
